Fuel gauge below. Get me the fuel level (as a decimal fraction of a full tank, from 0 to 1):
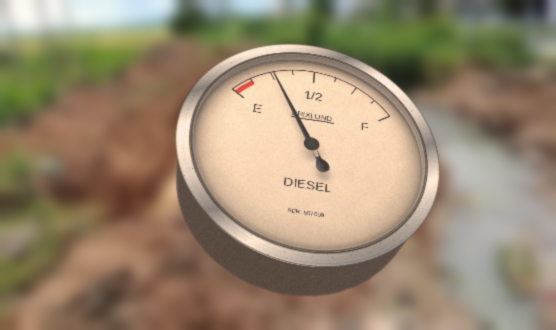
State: 0.25
